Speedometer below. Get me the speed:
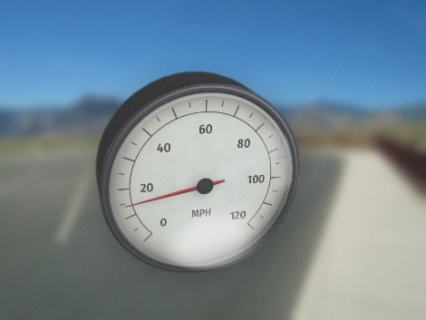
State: 15 mph
